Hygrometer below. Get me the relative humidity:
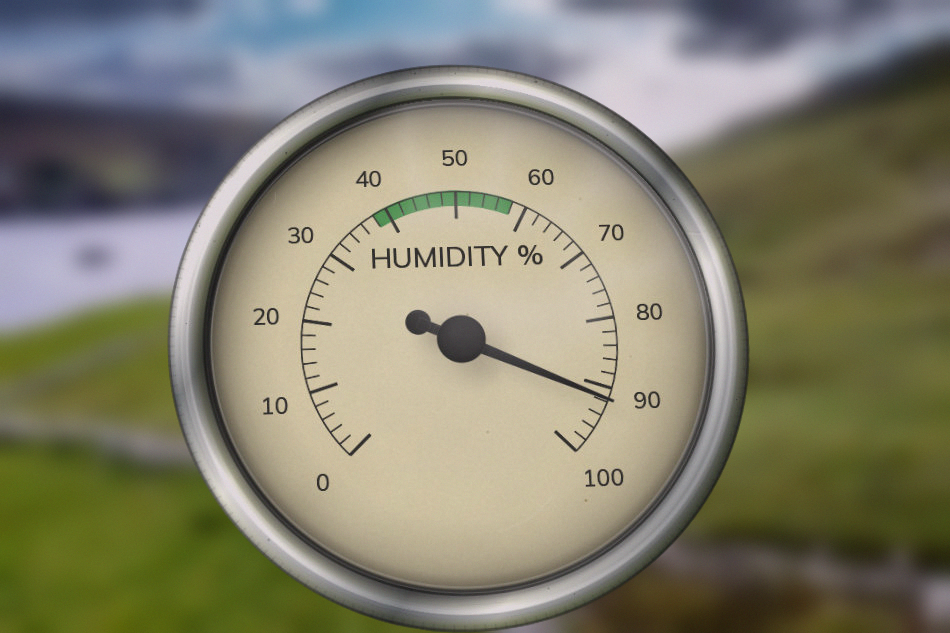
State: 92 %
